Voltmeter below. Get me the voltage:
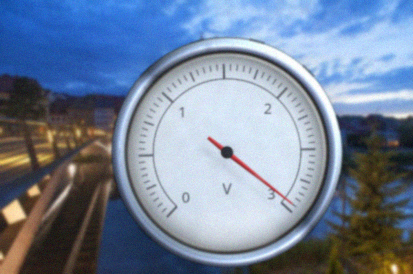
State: 2.95 V
